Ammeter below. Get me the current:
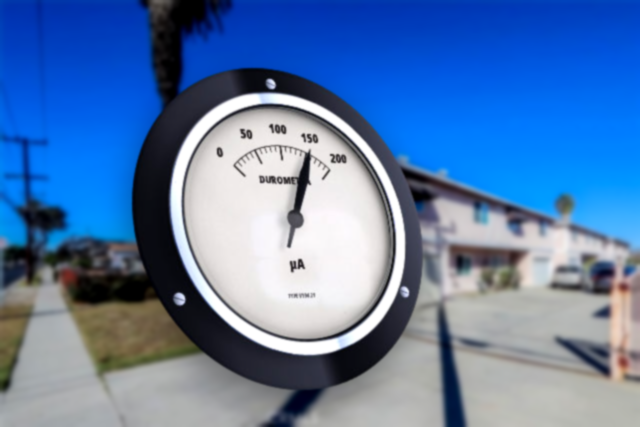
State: 150 µA
